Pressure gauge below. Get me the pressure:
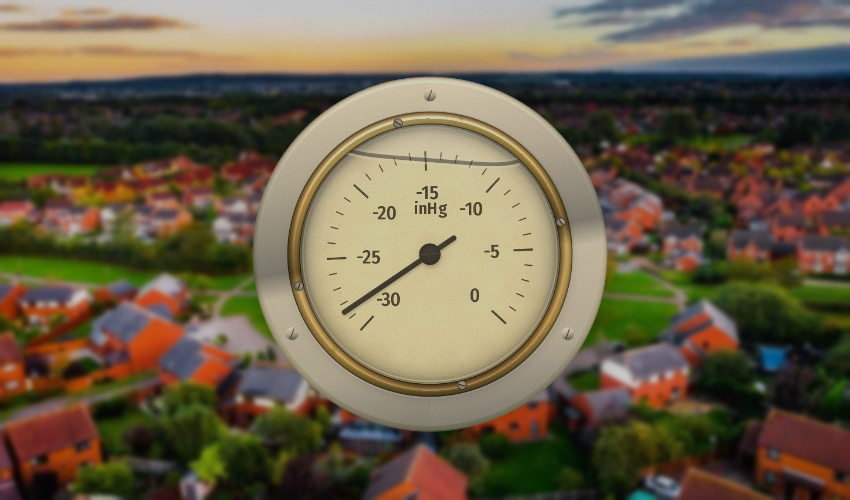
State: -28.5 inHg
